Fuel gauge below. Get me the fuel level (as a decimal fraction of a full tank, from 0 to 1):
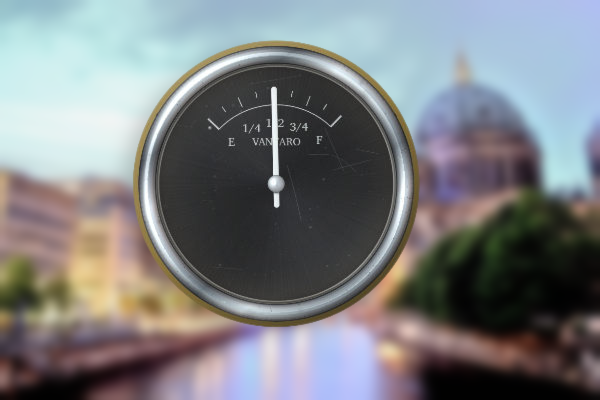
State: 0.5
